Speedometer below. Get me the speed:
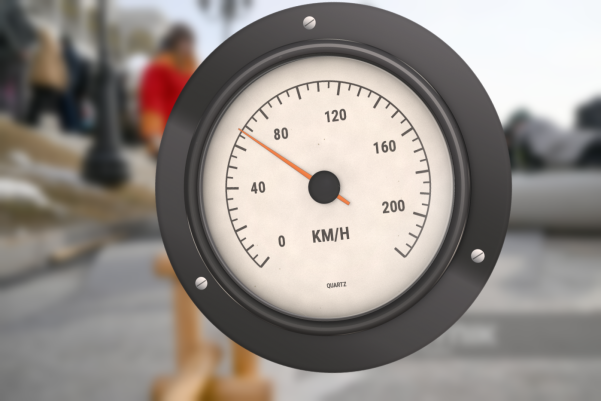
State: 67.5 km/h
